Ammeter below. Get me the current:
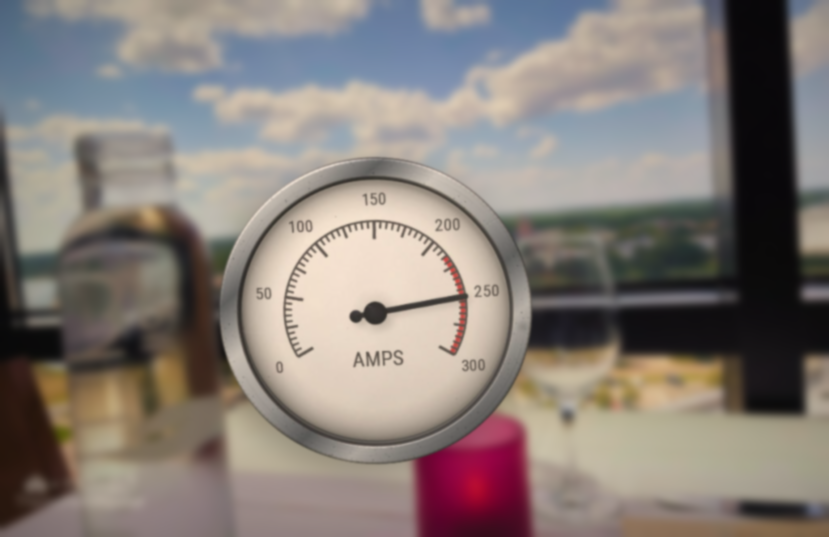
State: 250 A
